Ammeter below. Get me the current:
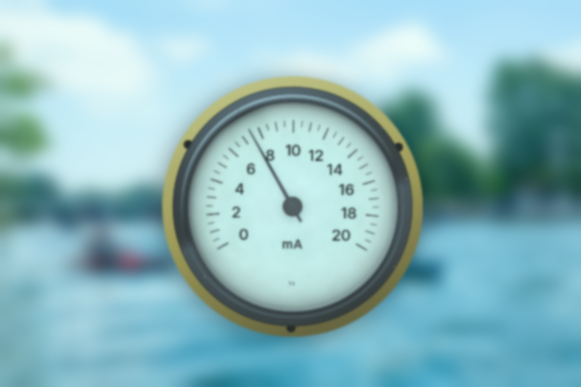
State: 7.5 mA
